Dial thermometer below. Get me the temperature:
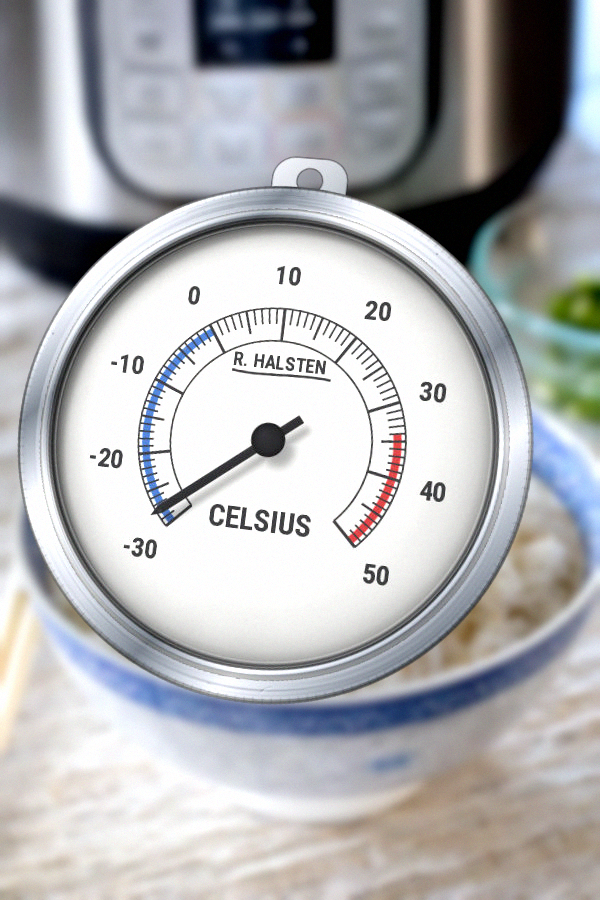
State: -28 °C
